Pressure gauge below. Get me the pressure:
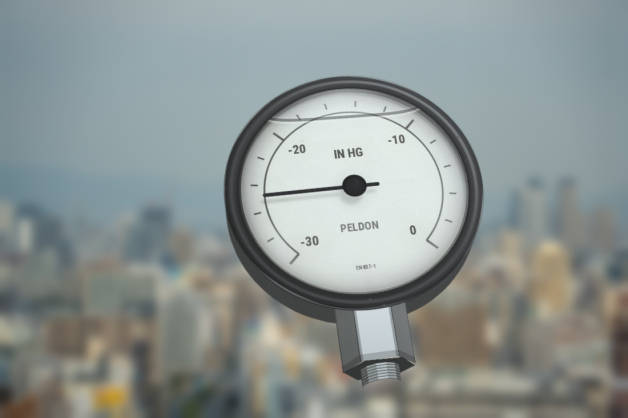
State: -25 inHg
